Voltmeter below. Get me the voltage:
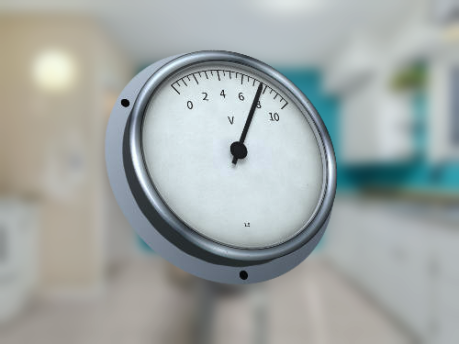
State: 7.5 V
